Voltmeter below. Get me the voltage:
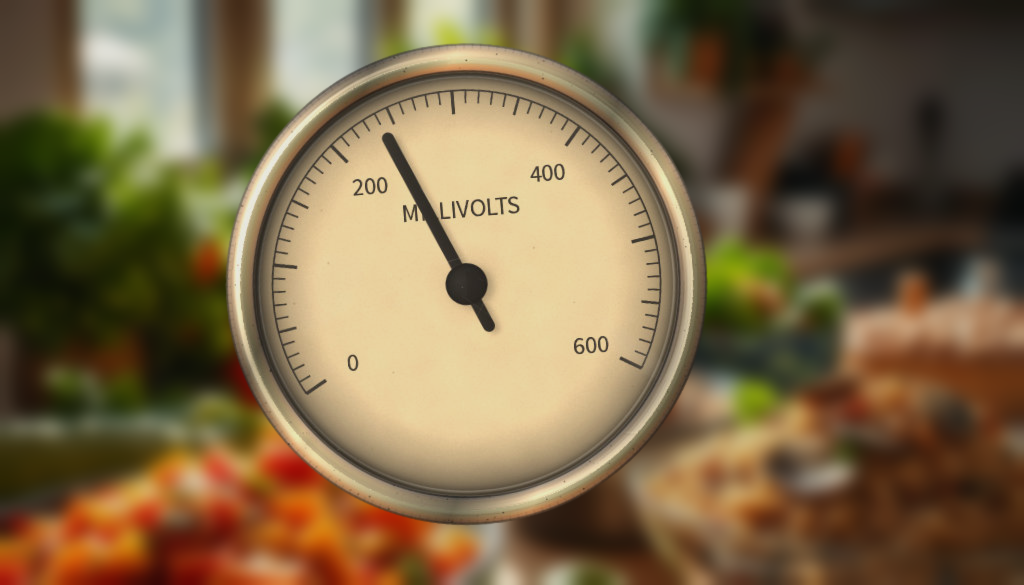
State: 240 mV
